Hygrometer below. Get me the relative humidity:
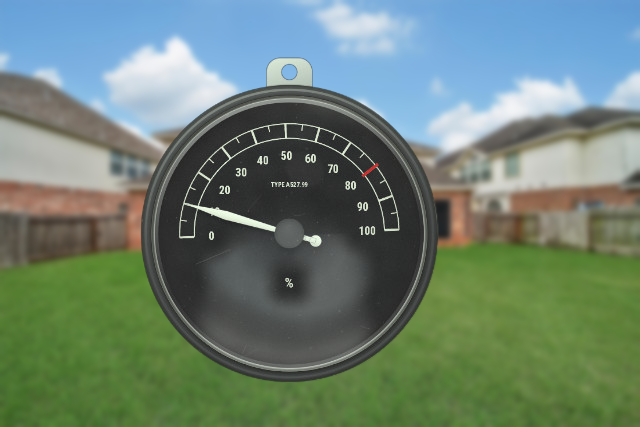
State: 10 %
